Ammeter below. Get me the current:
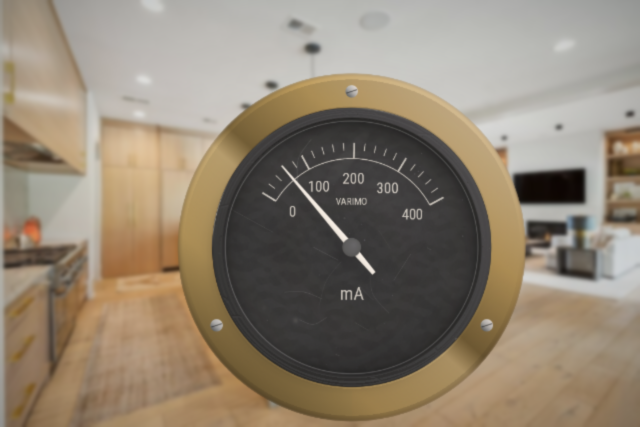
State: 60 mA
